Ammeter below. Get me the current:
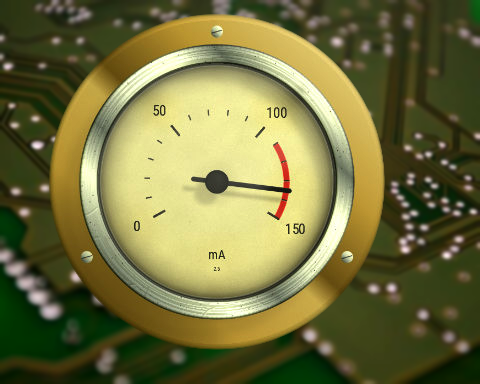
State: 135 mA
